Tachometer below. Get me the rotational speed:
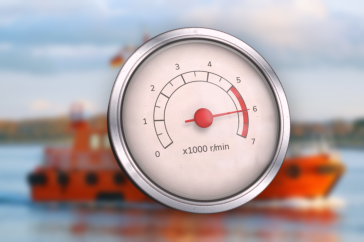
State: 6000 rpm
